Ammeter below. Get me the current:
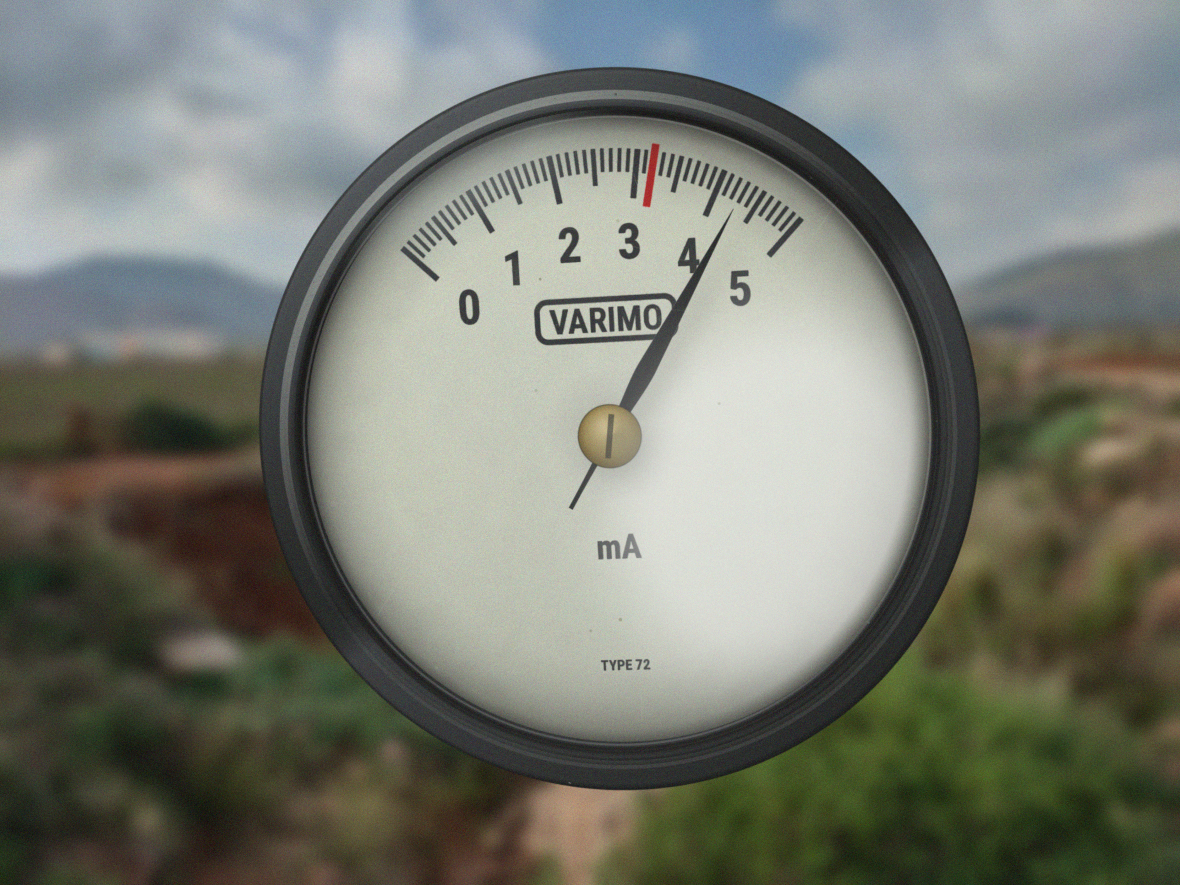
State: 4.3 mA
